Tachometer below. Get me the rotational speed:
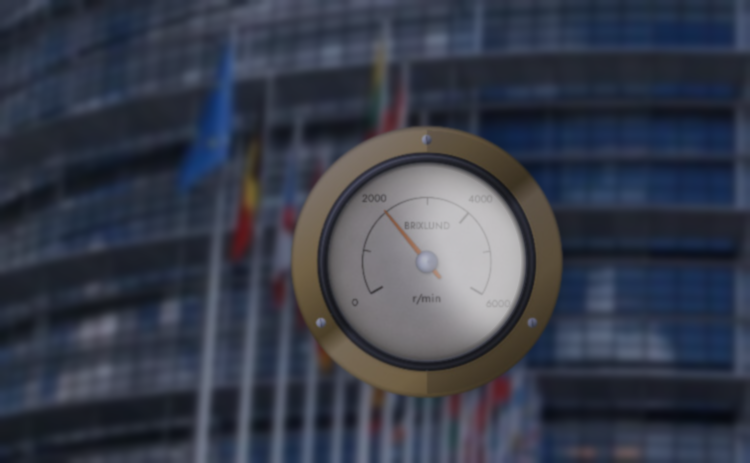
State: 2000 rpm
